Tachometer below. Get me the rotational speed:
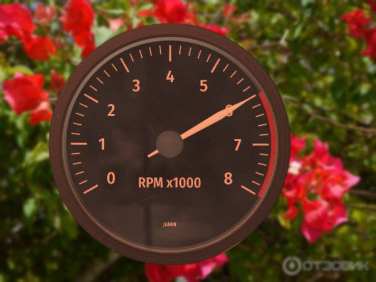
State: 6000 rpm
